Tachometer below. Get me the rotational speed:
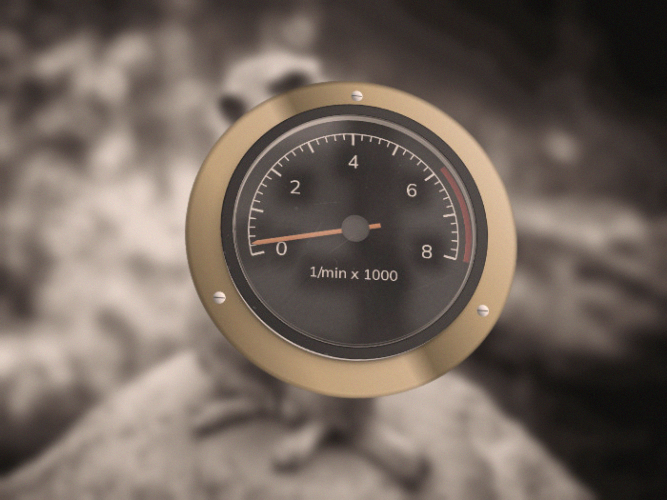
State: 200 rpm
